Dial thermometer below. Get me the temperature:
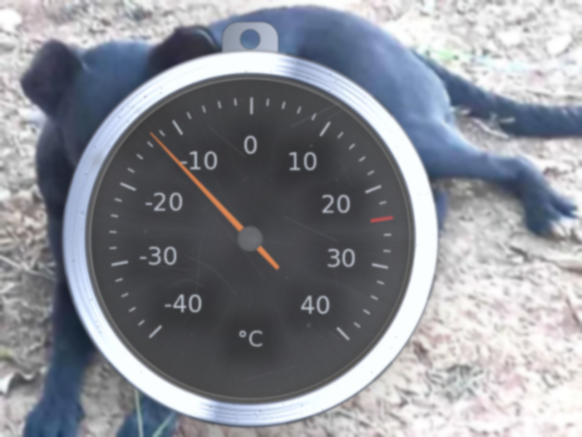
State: -13 °C
